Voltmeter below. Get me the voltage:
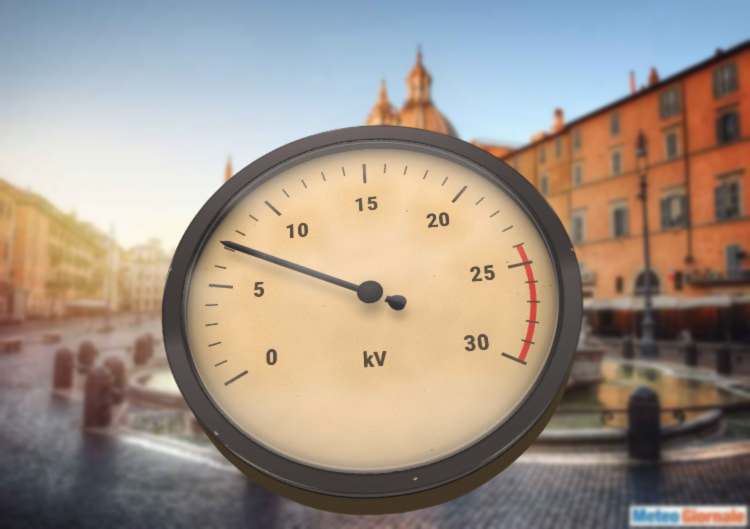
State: 7 kV
